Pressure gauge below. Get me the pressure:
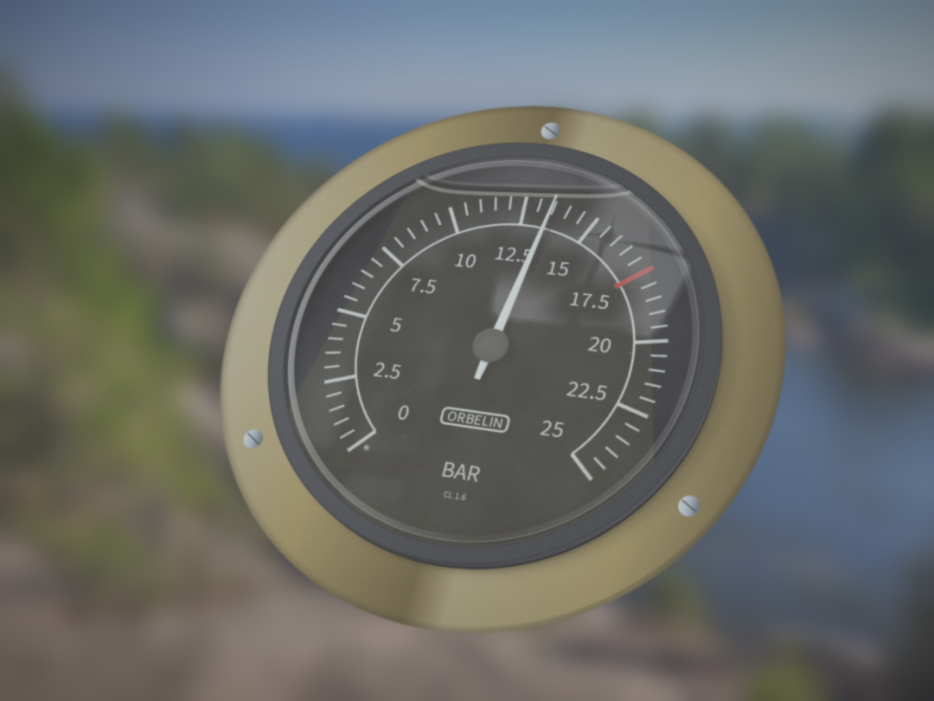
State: 13.5 bar
